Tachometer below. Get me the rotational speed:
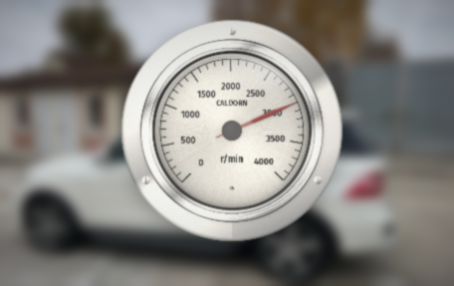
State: 3000 rpm
